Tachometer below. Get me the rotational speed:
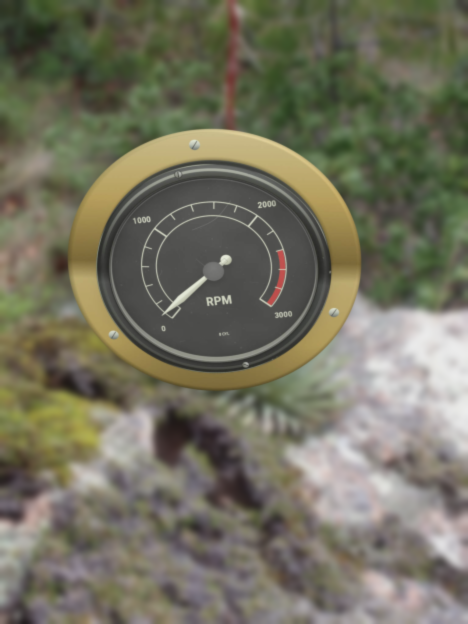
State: 100 rpm
